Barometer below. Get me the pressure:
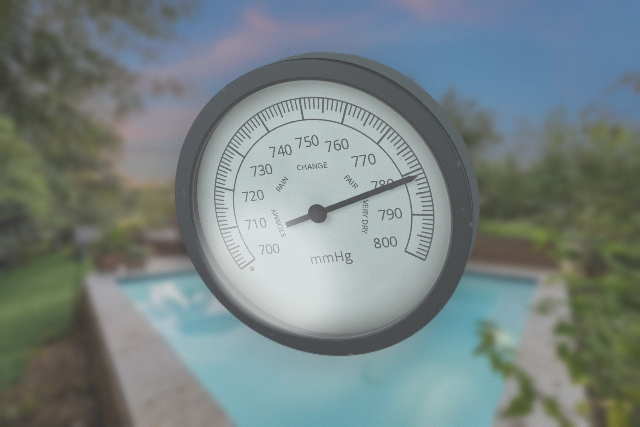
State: 781 mmHg
